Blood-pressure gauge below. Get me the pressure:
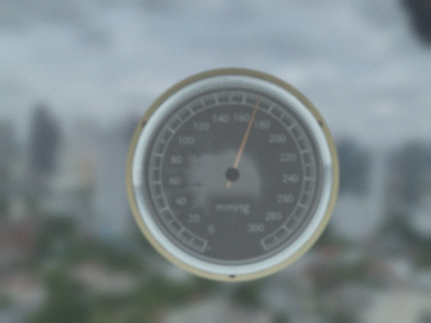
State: 170 mmHg
